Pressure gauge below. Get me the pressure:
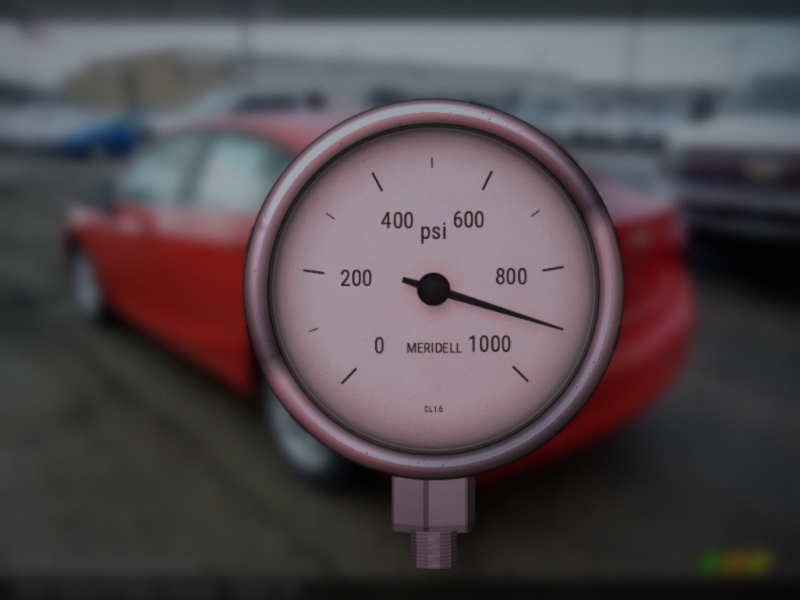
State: 900 psi
